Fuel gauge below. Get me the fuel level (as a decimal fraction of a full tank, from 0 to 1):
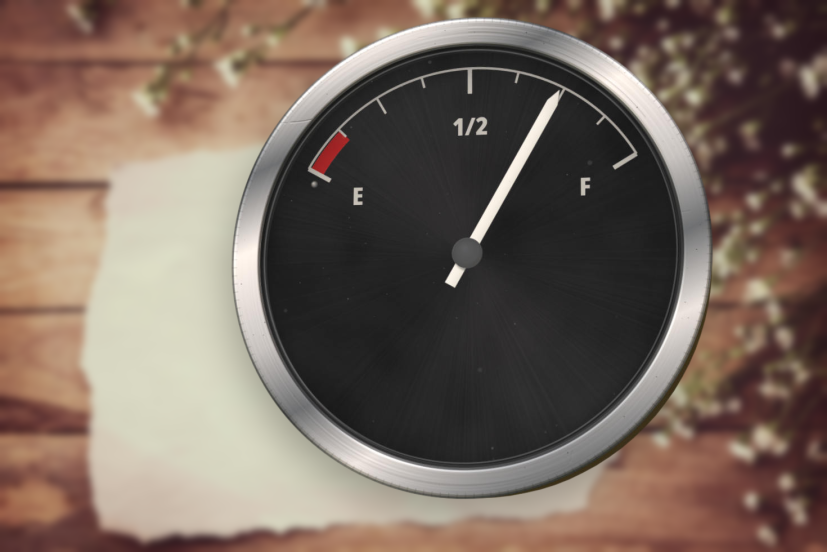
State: 0.75
